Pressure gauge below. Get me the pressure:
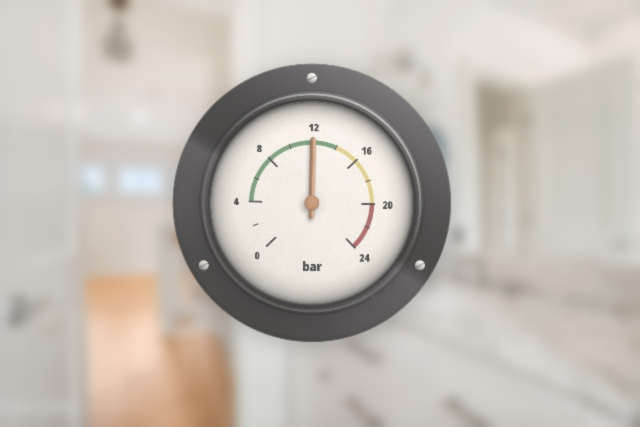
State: 12 bar
